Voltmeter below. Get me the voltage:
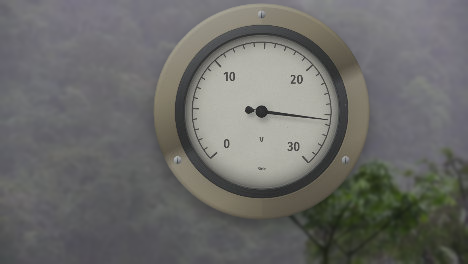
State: 25.5 V
